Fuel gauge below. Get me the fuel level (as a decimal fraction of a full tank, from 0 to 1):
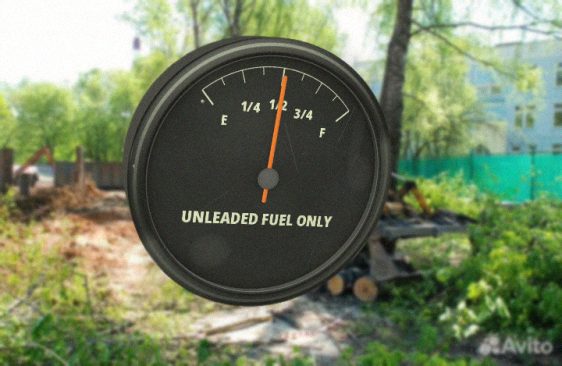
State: 0.5
